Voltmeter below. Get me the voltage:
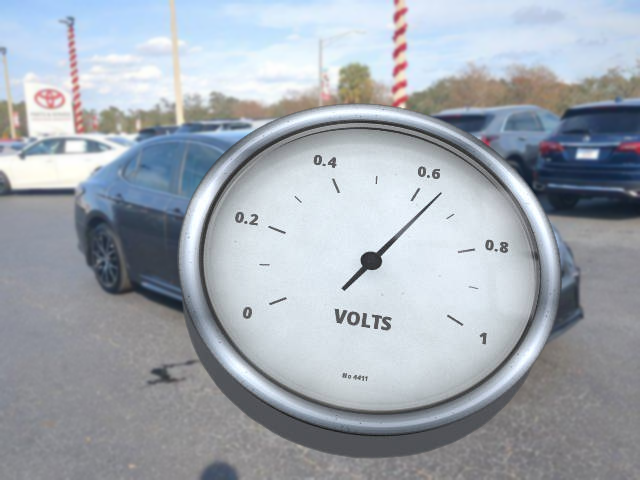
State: 0.65 V
